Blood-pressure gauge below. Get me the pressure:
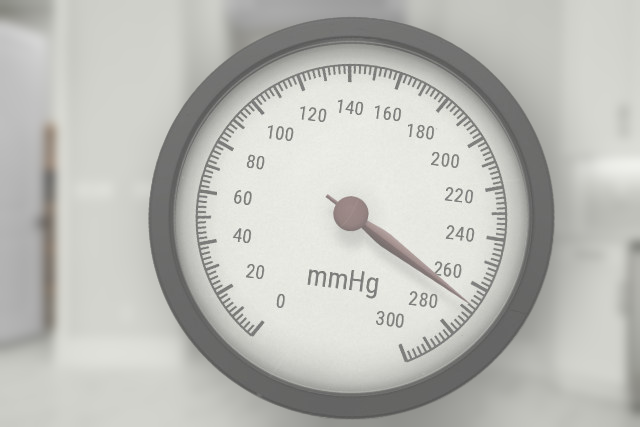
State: 268 mmHg
